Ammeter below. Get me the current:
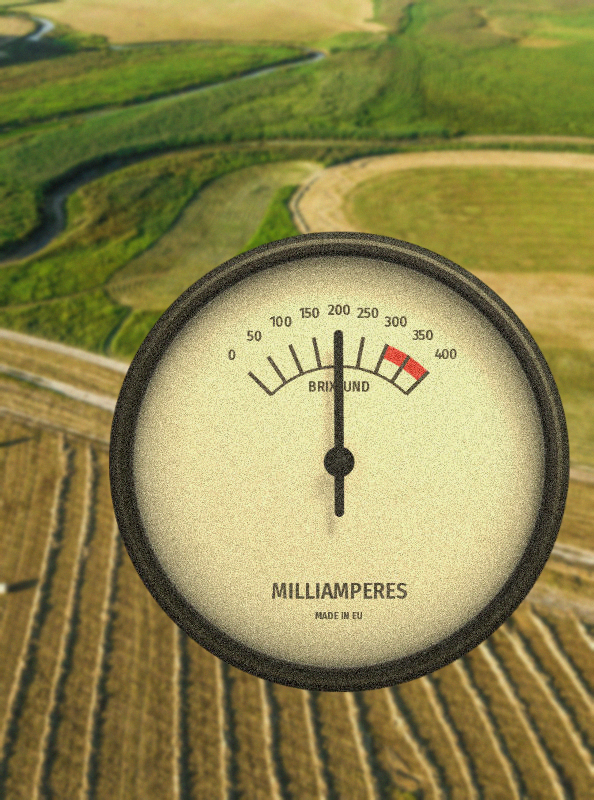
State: 200 mA
